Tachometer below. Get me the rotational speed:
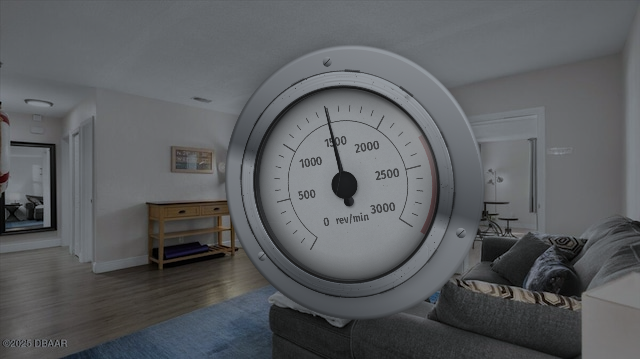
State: 1500 rpm
